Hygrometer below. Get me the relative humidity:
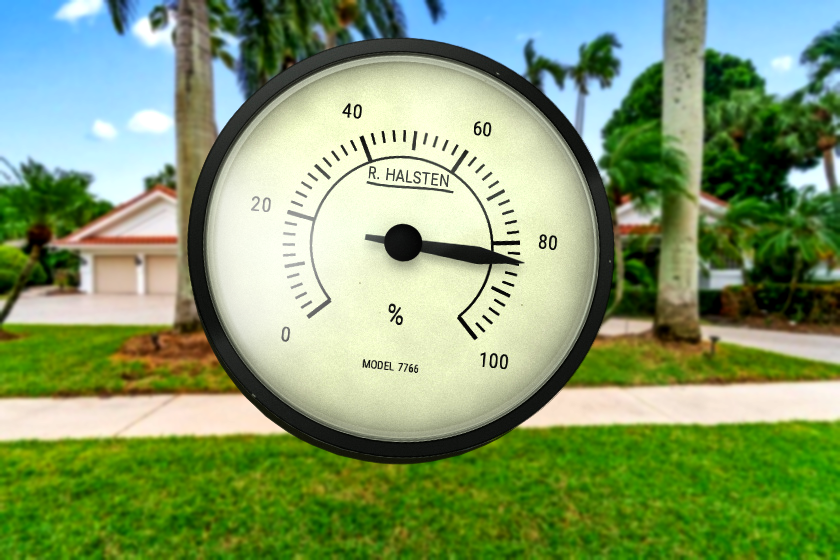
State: 84 %
